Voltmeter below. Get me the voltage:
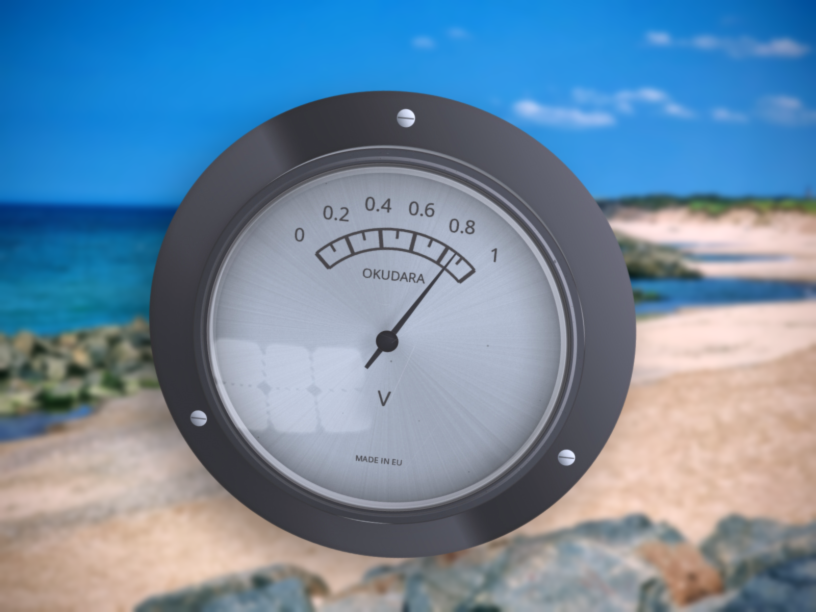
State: 0.85 V
